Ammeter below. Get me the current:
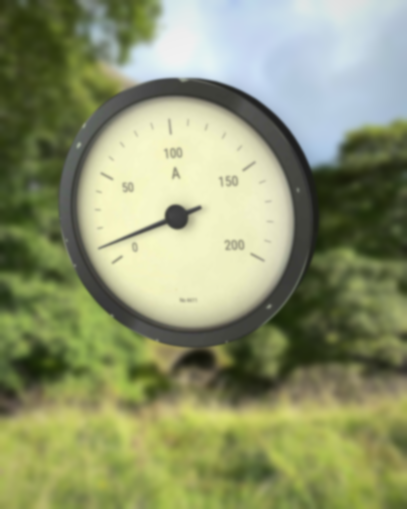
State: 10 A
